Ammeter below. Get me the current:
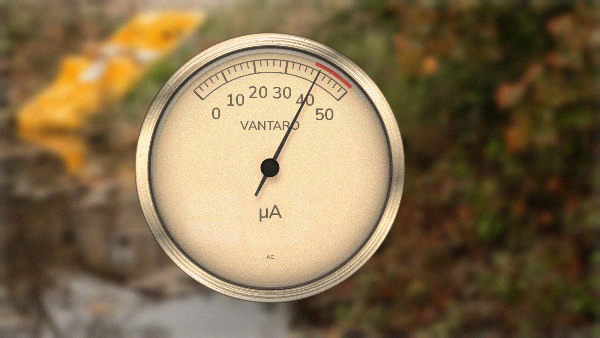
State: 40 µA
